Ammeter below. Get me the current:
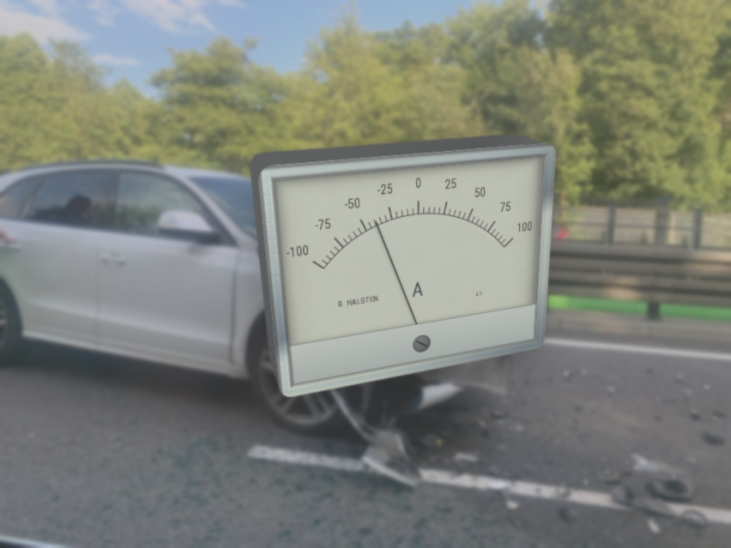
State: -40 A
